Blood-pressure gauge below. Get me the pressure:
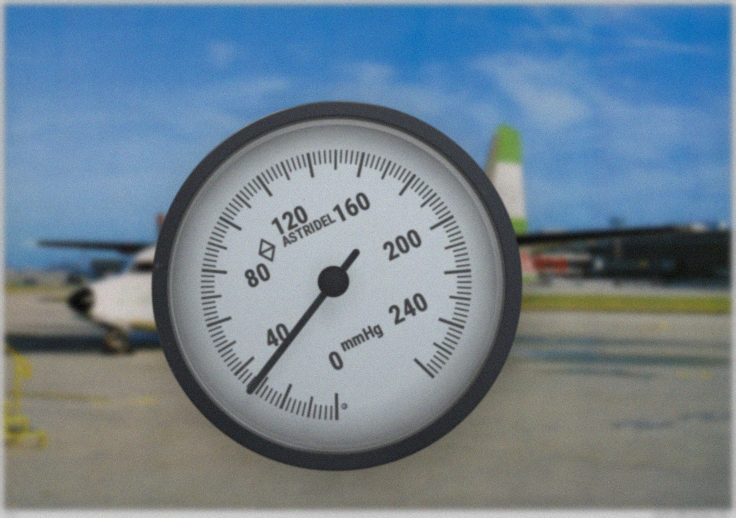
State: 32 mmHg
